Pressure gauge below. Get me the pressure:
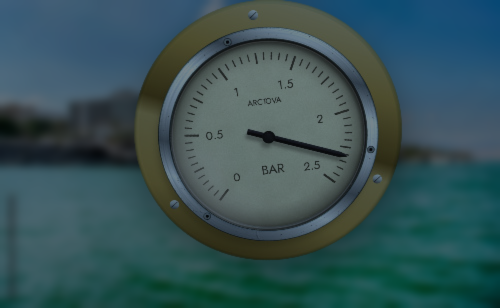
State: 2.3 bar
